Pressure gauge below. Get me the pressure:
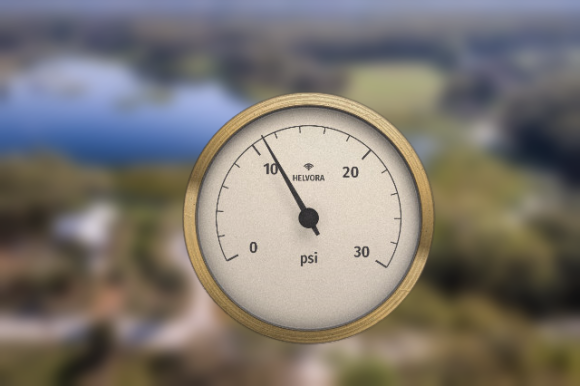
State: 11 psi
